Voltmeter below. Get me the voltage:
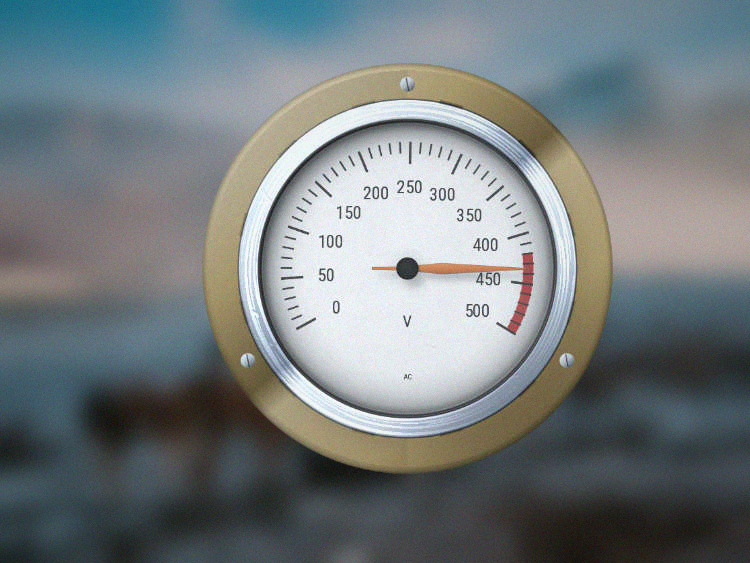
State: 435 V
